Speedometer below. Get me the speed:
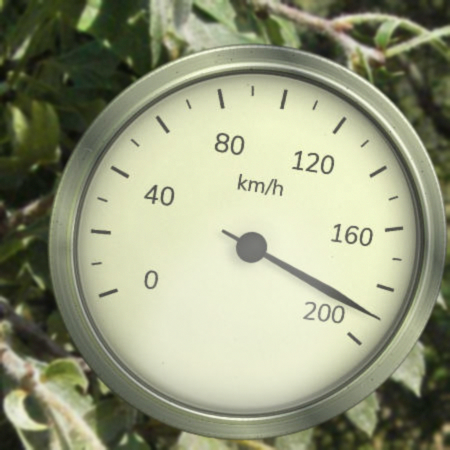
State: 190 km/h
